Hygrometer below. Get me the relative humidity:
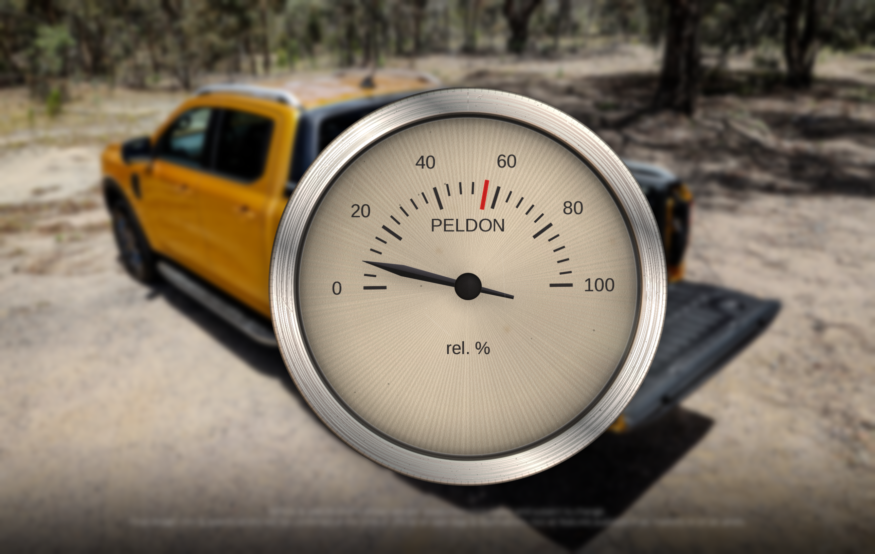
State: 8 %
